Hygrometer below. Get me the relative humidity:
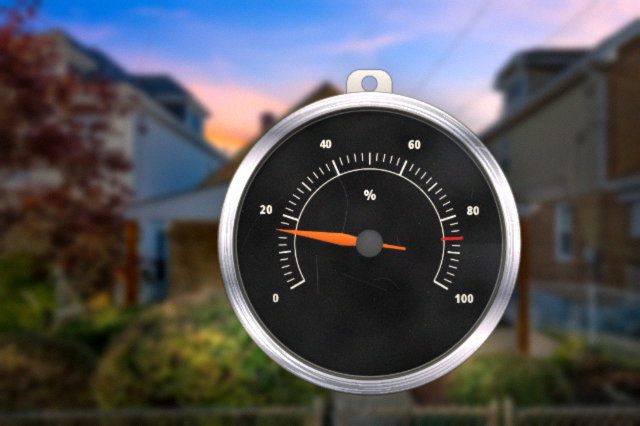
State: 16 %
